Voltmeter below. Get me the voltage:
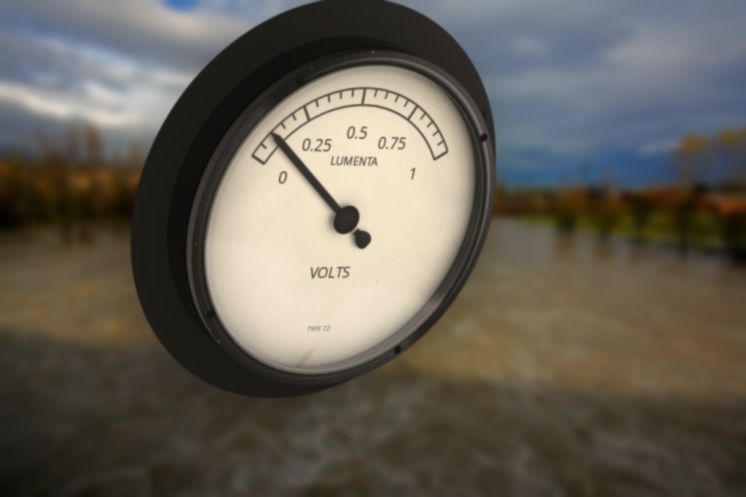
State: 0.1 V
